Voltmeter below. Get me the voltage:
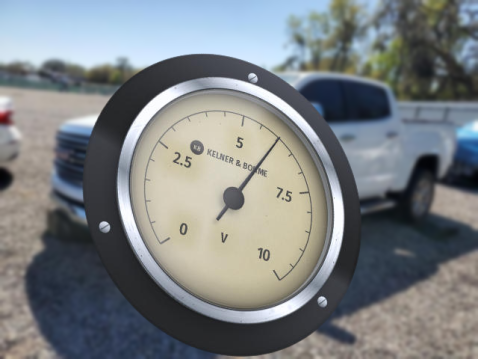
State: 6 V
